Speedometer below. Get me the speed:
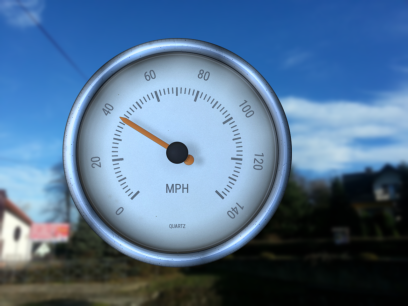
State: 40 mph
